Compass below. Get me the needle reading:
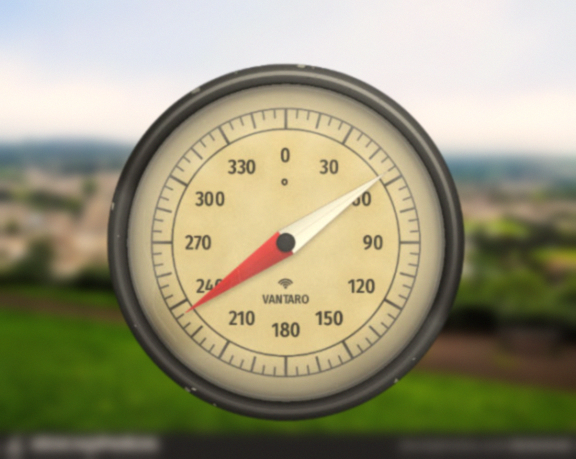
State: 235 °
